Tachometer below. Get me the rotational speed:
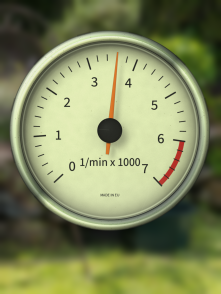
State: 3600 rpm
